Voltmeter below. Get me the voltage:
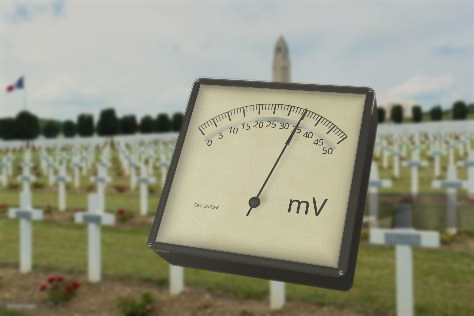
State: 35 mV
